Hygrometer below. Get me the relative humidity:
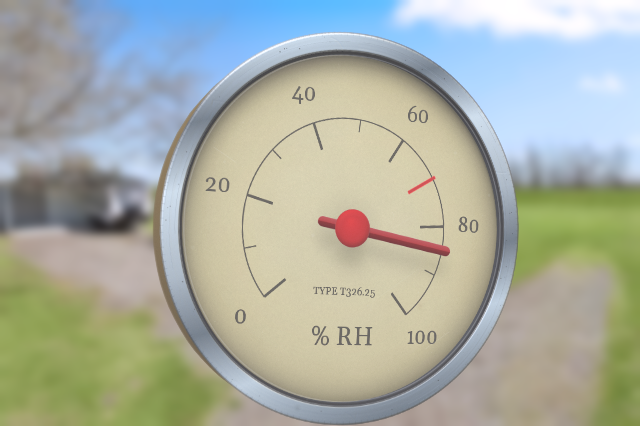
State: 85 %
